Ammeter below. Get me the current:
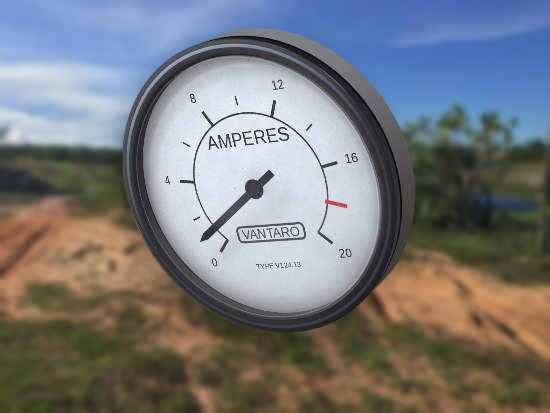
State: 1 A
